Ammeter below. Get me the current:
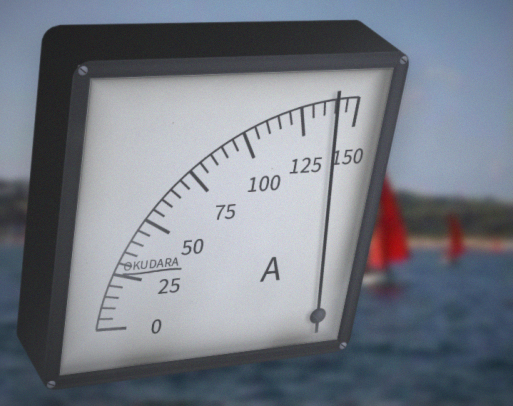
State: 140 A
